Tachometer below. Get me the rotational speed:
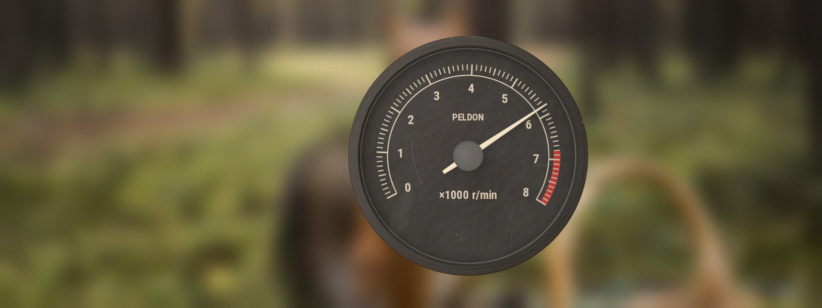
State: 5800 rpm
